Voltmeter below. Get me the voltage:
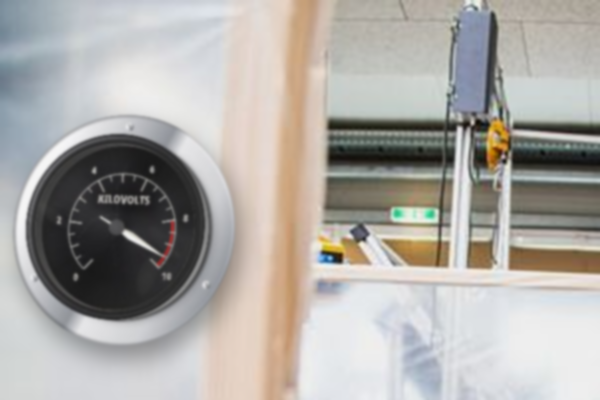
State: 9.5 kV
